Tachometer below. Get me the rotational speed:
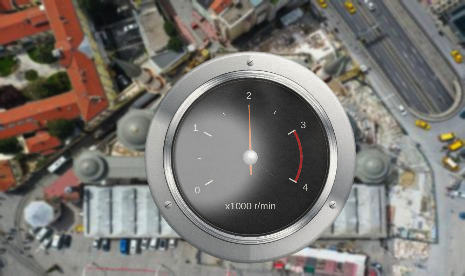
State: 2000 rpm
